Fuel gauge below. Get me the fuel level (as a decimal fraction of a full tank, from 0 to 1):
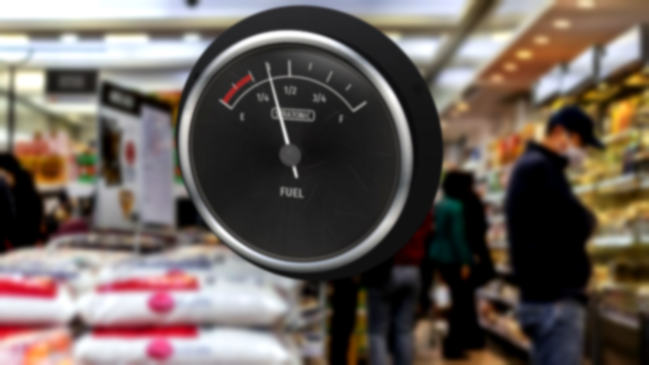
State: 0.375
